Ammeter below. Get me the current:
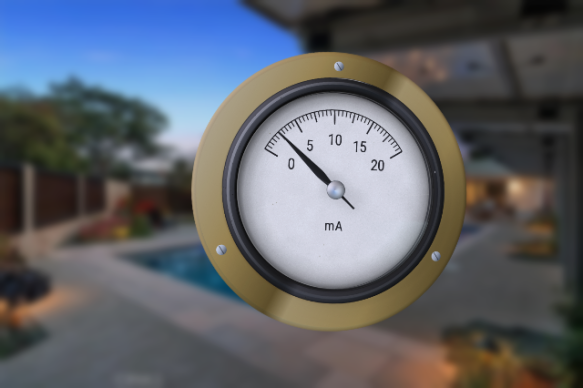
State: 2.5 mA
